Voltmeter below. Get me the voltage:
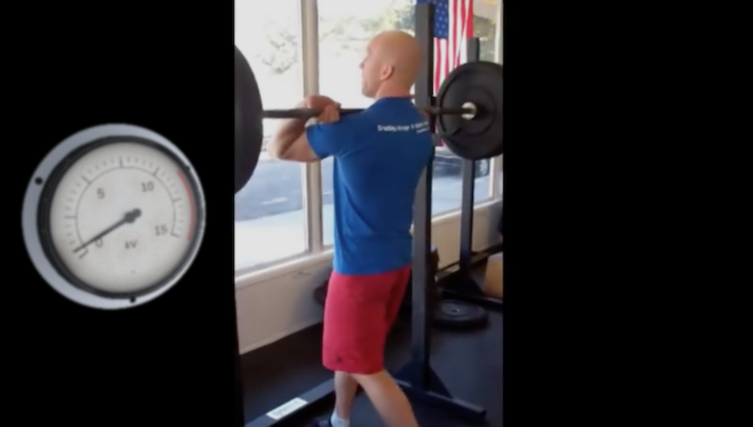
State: 0.5 kV
